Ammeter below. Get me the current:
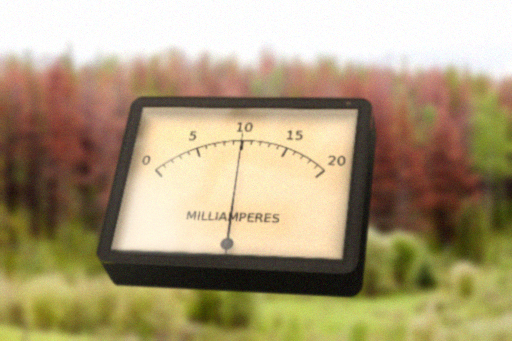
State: 10 mA
